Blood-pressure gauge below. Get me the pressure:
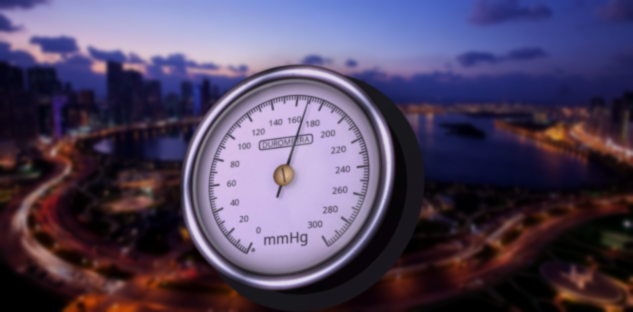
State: 170 mmHg
